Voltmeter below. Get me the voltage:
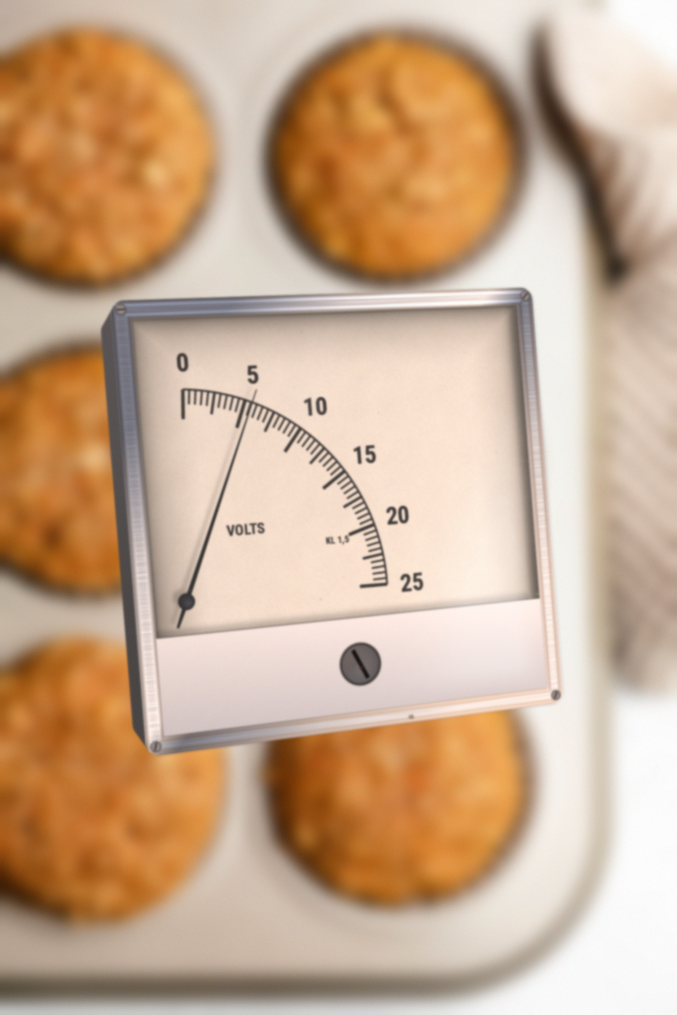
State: 5.5 V
